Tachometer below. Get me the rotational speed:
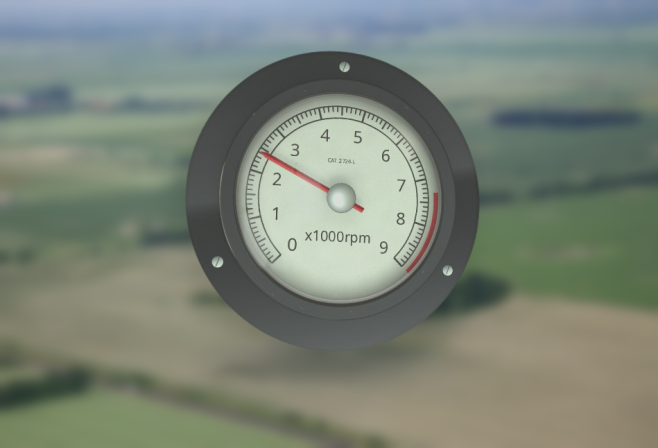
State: 2400 rpm
